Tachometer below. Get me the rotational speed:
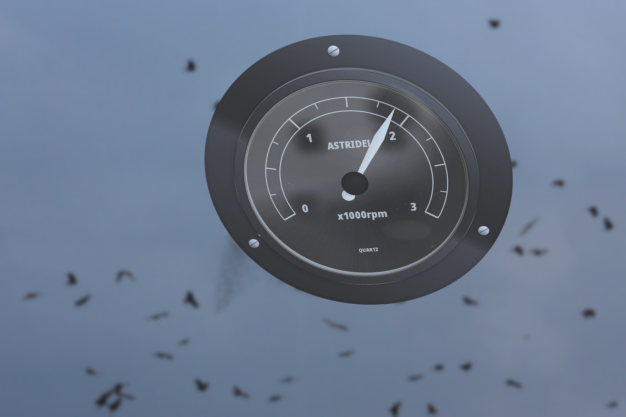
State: 1875 rpm
